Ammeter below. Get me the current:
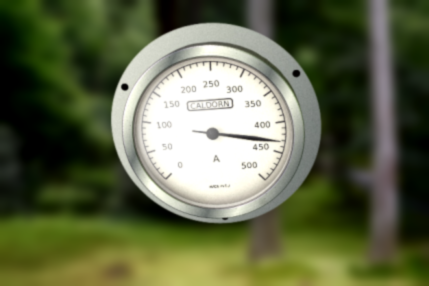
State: 430 A
